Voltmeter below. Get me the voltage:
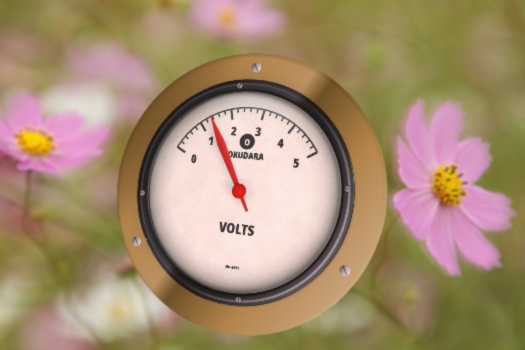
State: 1.4 V
